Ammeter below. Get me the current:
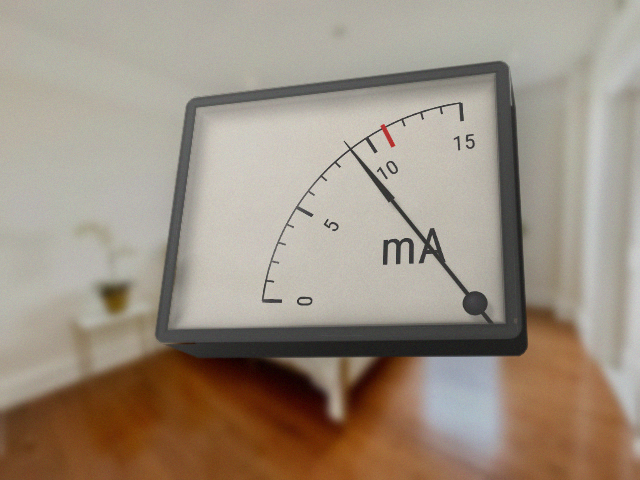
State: 9 mA
